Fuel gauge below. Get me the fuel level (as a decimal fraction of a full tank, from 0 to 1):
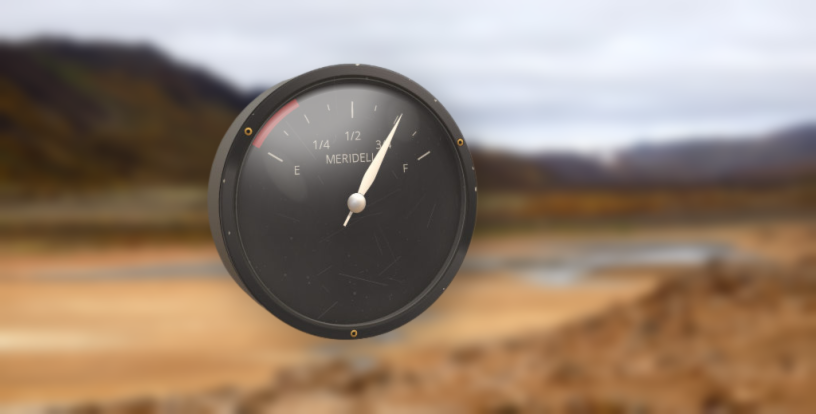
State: 0.75
